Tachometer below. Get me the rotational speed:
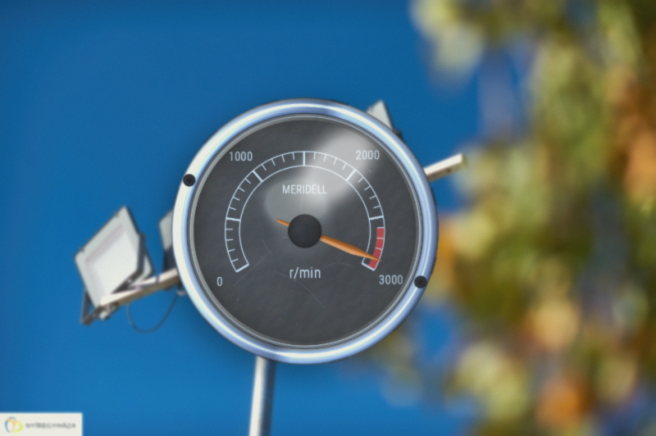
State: 2900 rpm
